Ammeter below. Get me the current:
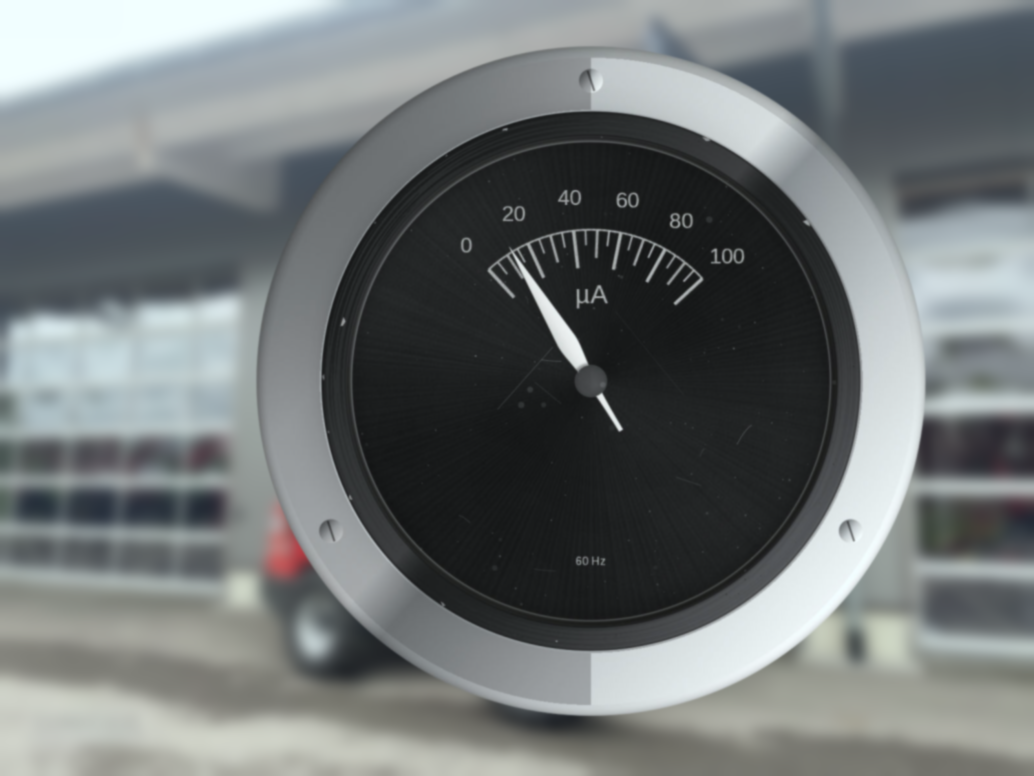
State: 12.5 µA
